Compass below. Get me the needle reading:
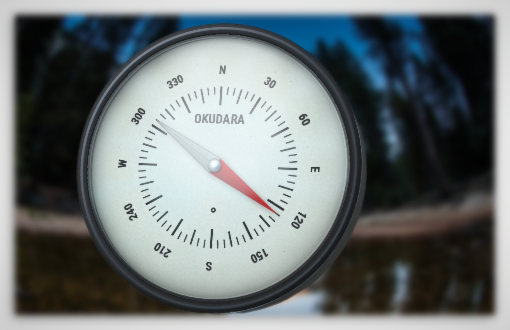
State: 125 °
